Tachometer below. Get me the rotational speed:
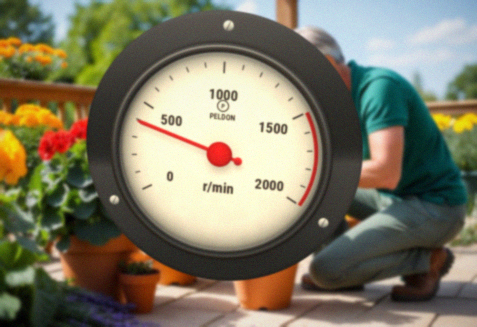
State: 400 rpm
